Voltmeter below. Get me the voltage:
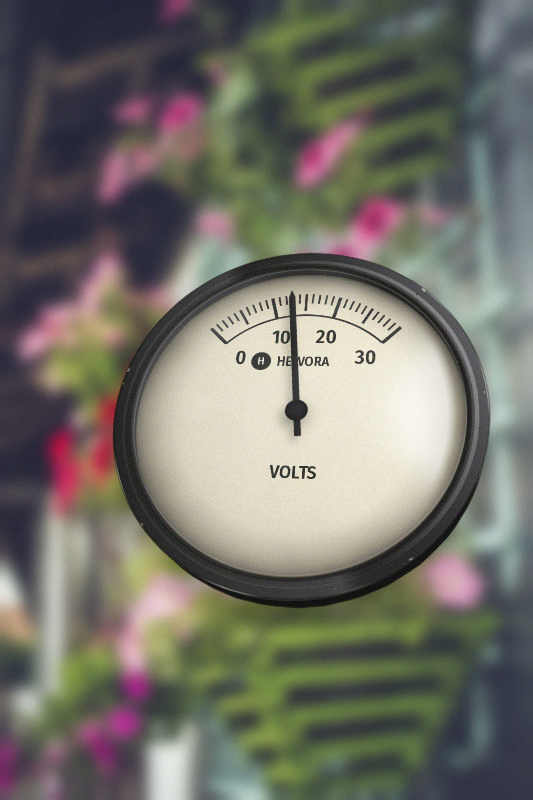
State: 13 V
